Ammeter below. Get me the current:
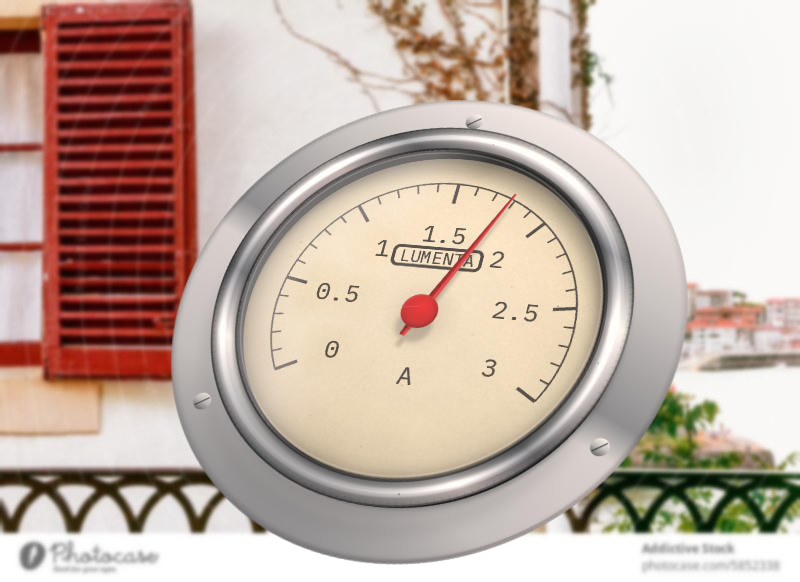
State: 1.8 A
